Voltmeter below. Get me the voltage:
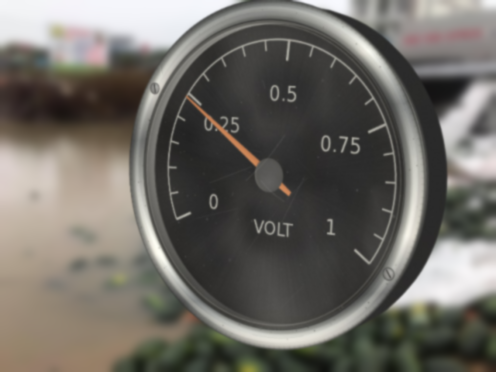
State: 0.25 V
